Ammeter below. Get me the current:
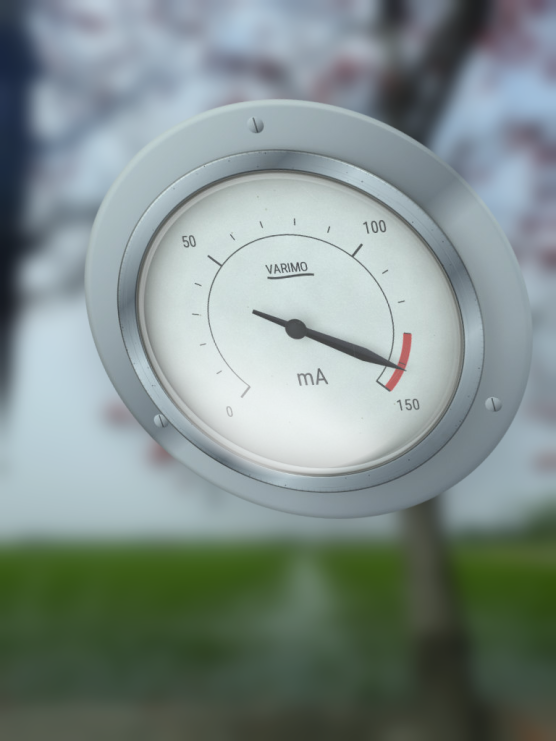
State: 140 mA
